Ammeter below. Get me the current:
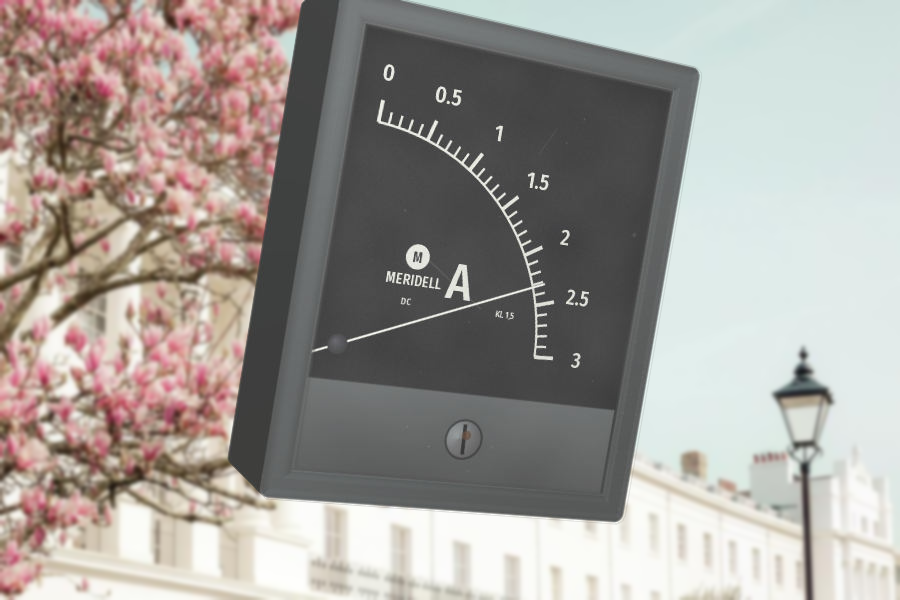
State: 2.3 A
